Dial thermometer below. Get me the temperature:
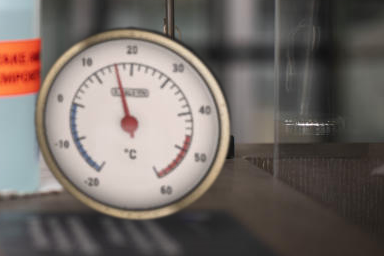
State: 16 °C
